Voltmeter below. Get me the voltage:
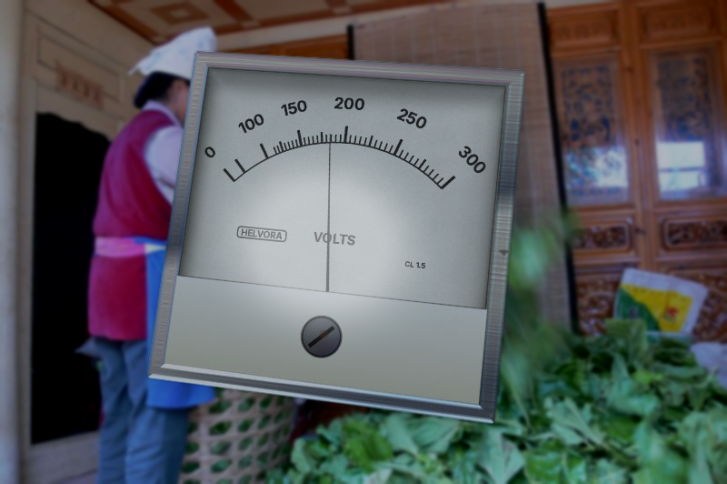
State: 185 V
